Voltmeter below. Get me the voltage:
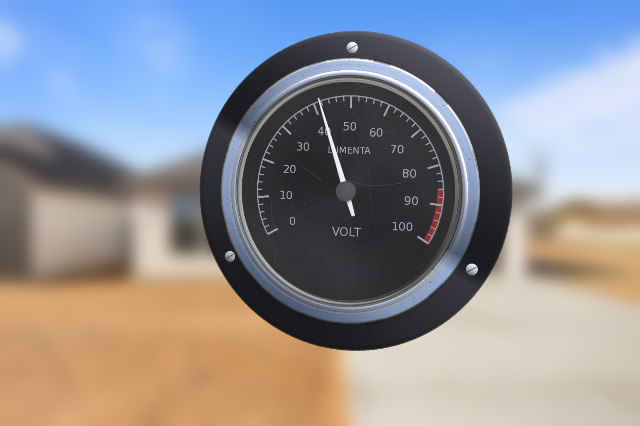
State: 42 V
